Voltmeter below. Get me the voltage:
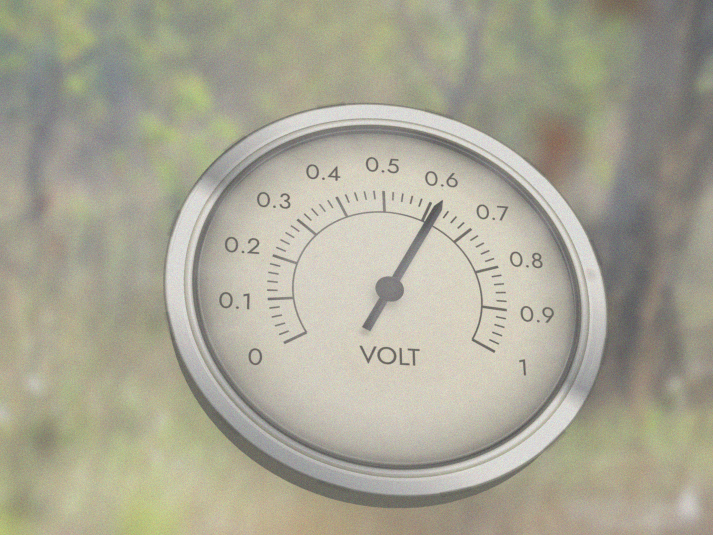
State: 0.62 V
